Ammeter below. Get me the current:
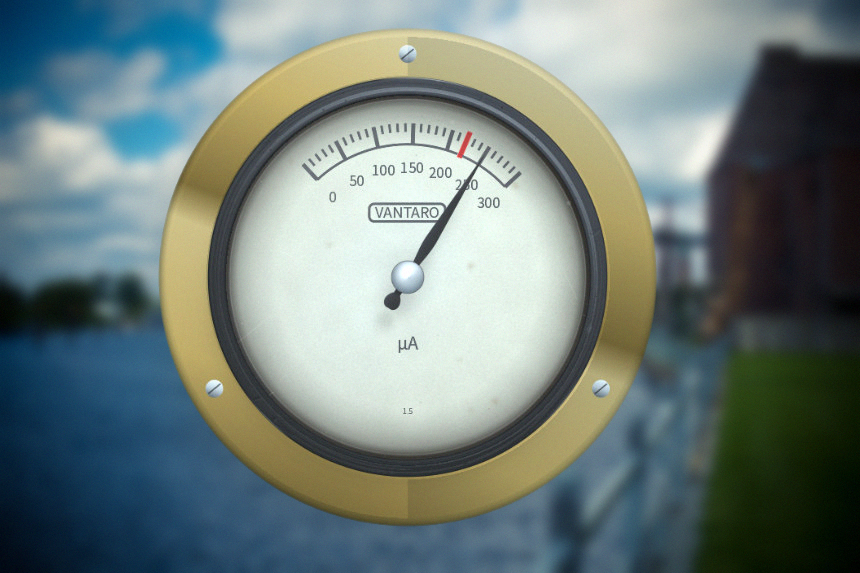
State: 250 µA
